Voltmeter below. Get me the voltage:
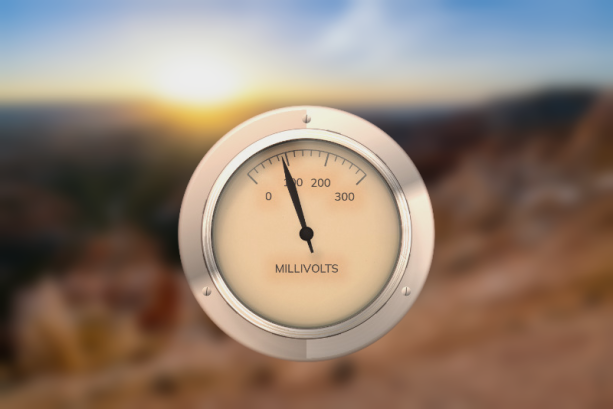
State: 90 mV
